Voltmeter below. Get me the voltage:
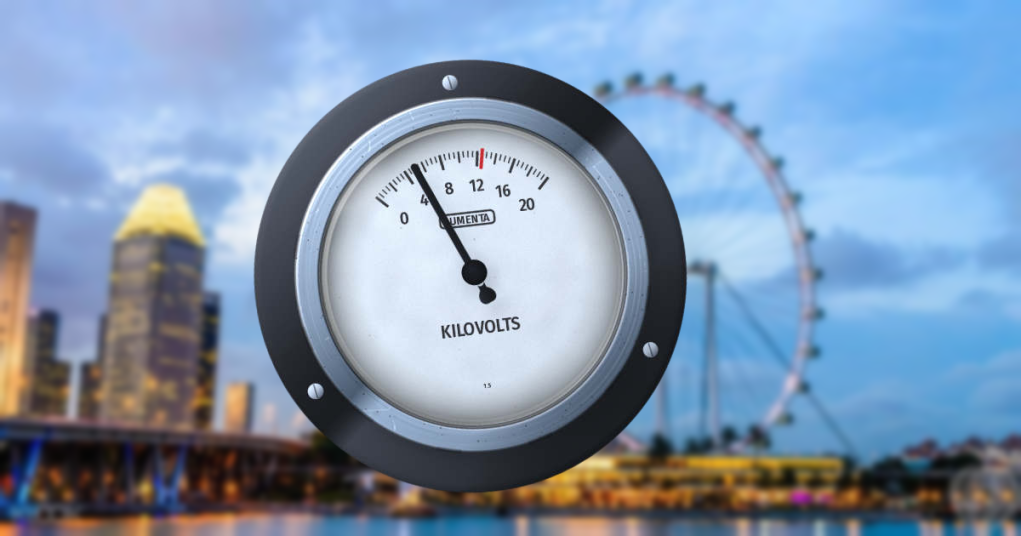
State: 5 kV
